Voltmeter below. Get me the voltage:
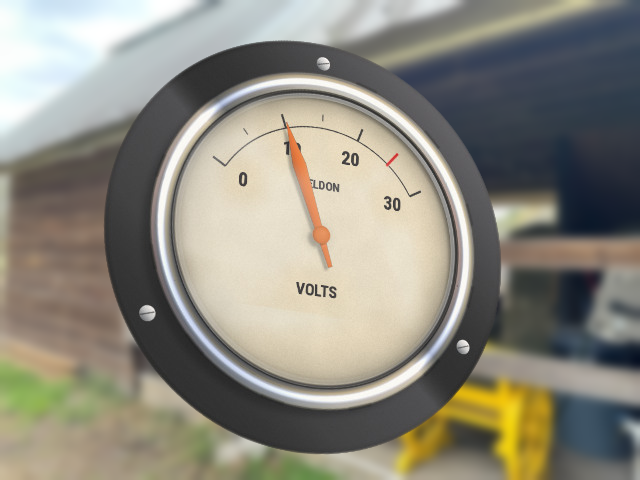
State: 10 V
